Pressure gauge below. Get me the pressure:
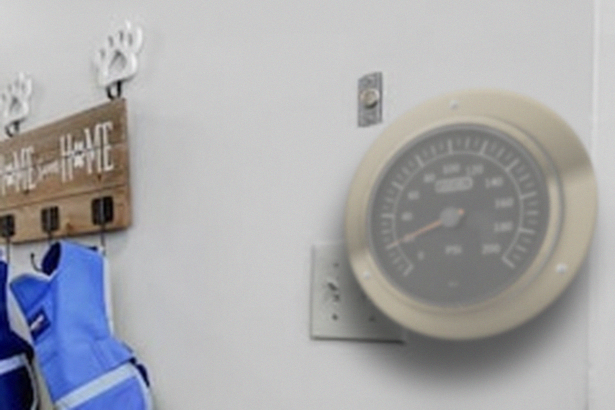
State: 20 psi
